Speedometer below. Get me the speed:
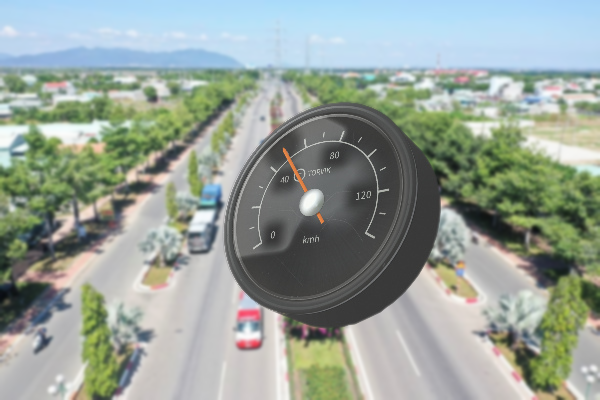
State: 50 km/h
